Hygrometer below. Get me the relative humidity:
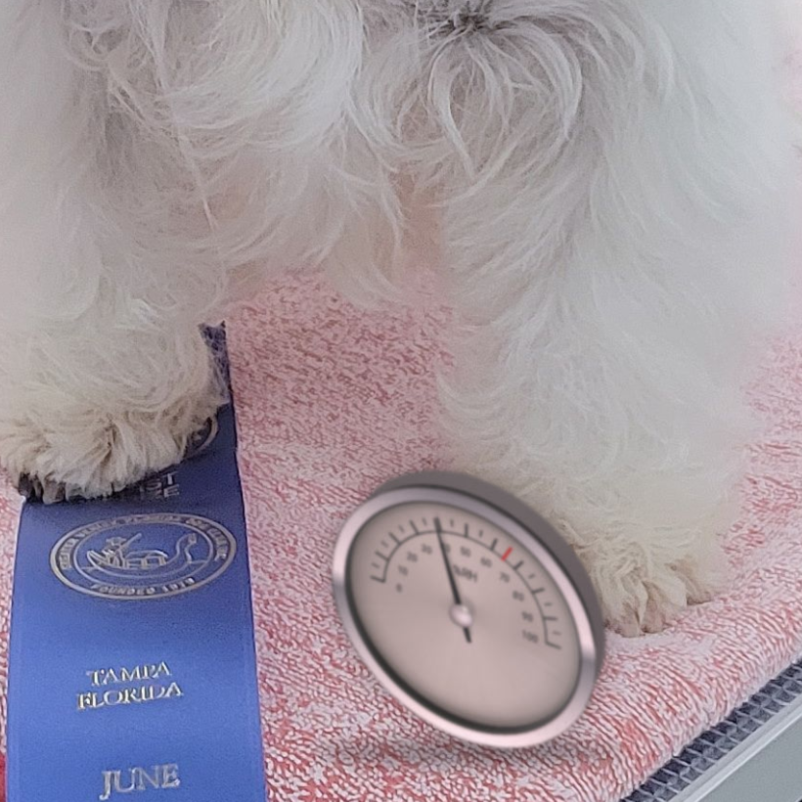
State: 40 %
